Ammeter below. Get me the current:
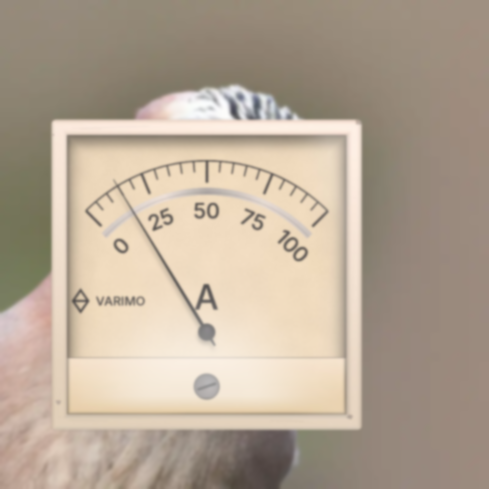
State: 15 A
